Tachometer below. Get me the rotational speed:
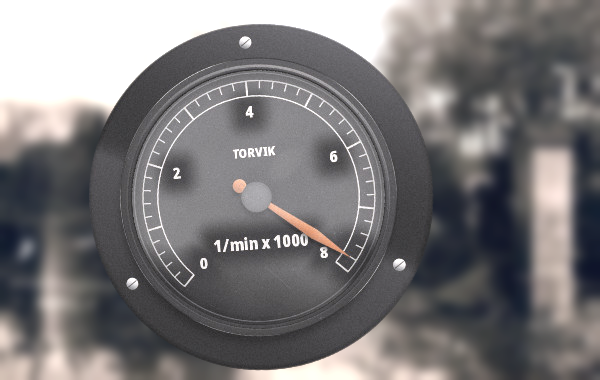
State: 7800 rpm
